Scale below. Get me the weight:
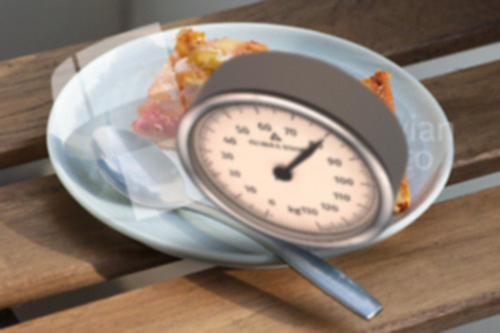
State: 80 kg
